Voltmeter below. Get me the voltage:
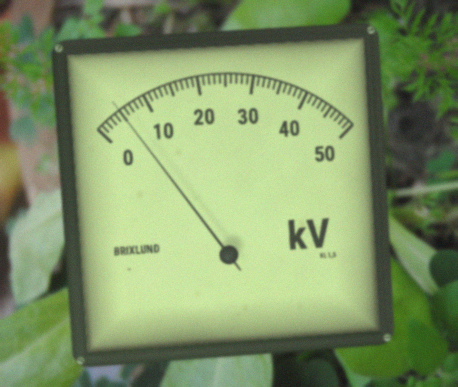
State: 5 kV
